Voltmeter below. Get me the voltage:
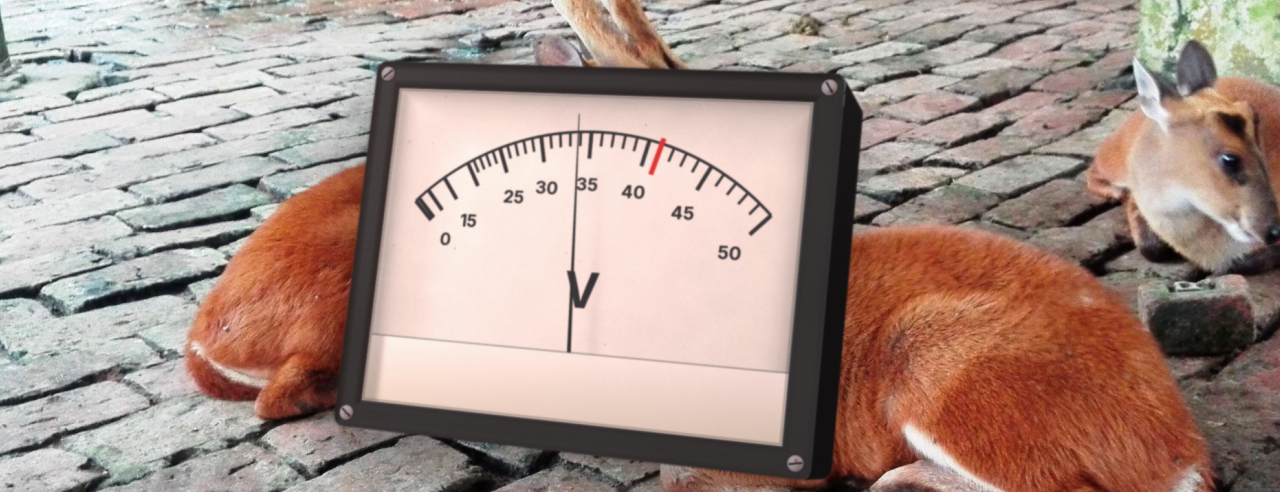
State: 34 V
